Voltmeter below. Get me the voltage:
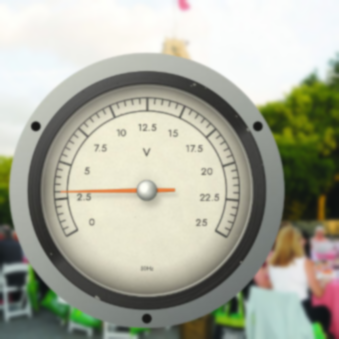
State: 3 V
